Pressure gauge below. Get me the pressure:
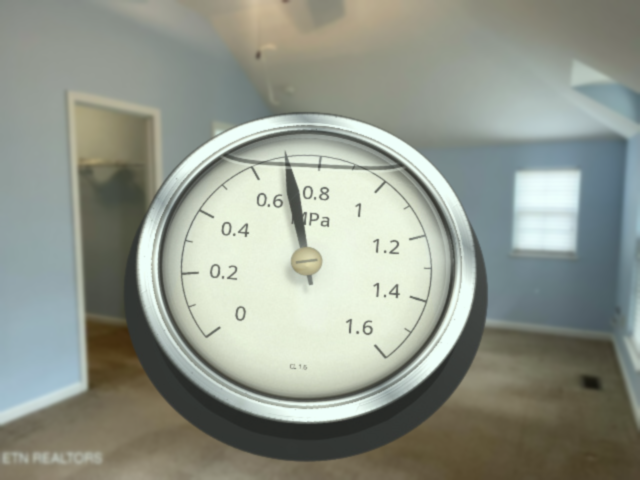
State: 0.7 MPa
